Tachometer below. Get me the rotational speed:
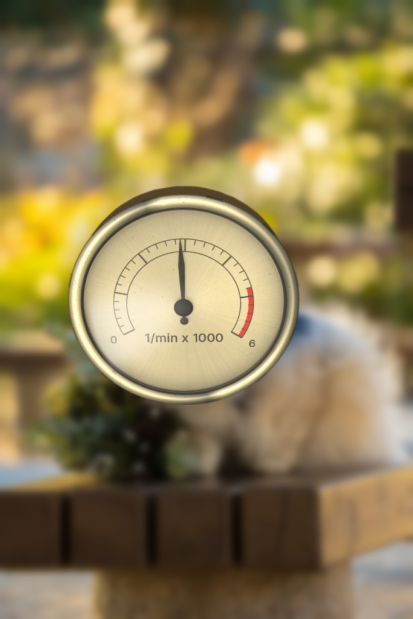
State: 2900 rpm
